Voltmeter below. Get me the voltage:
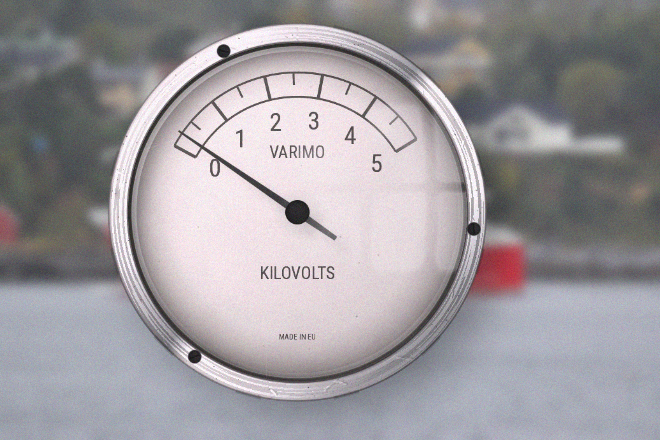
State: 0.25 kV
